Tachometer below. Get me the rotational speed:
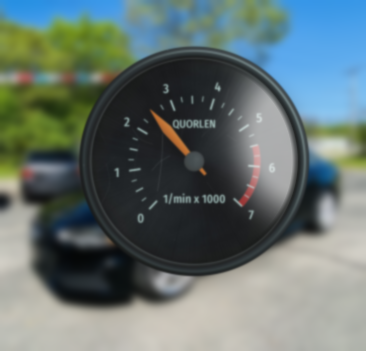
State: 2500 rpm
